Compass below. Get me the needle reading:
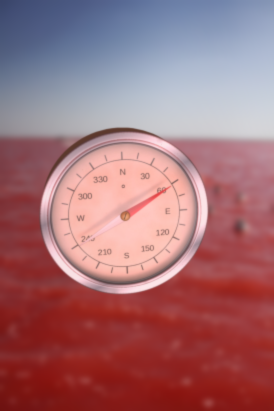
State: 60 °
